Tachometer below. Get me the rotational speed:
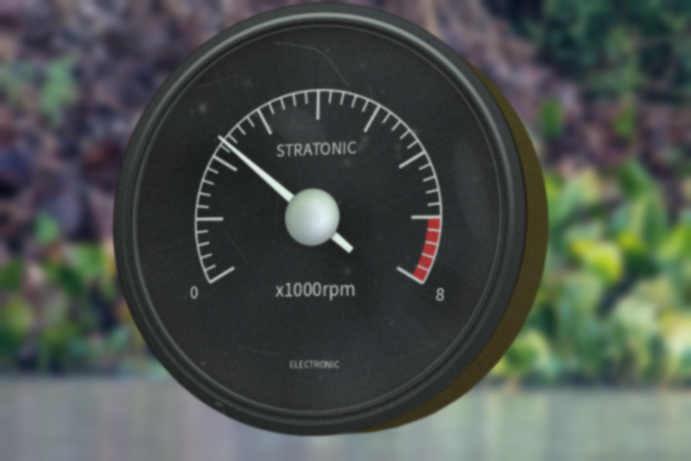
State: 2300 rpm
